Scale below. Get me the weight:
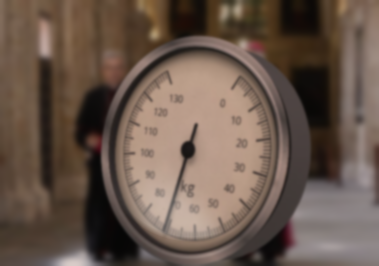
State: 70 kg
